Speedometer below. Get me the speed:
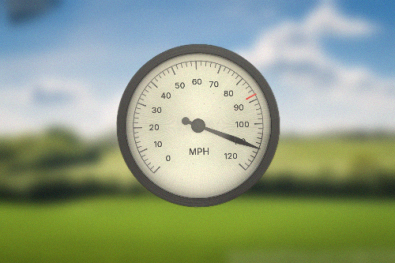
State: 110 mph
